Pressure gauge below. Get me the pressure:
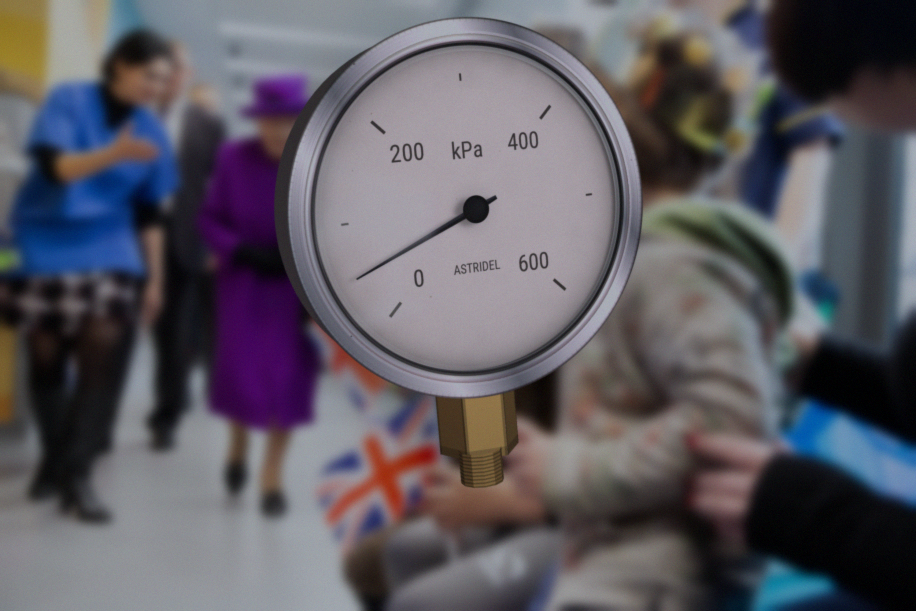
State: 50 kPa
